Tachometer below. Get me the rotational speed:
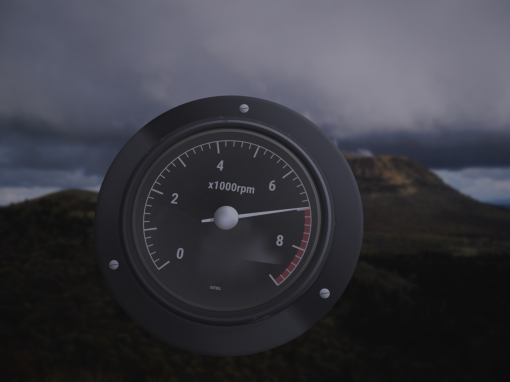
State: 7000 rpm
